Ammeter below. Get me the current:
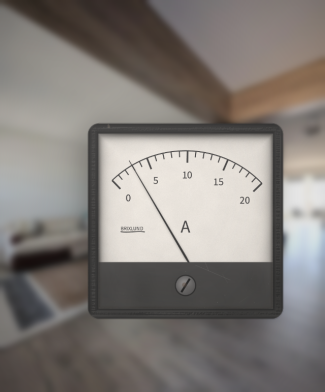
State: 3 A
